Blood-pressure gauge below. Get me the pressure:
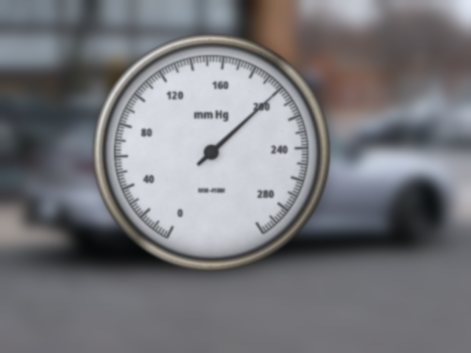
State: 200 mmHg
